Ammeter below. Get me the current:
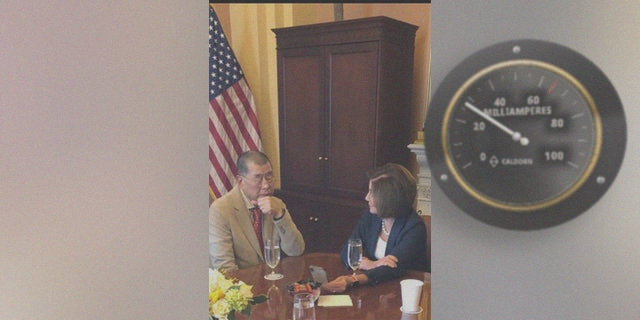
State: 27.5 mA
